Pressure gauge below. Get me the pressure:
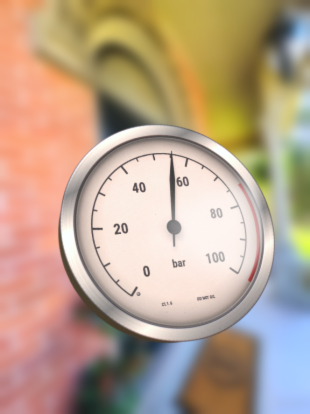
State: 55 bar
